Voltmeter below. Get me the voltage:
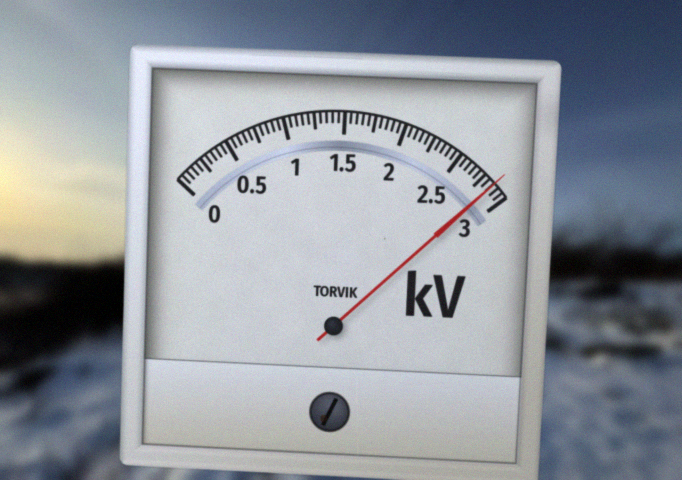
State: 2.85 kV
